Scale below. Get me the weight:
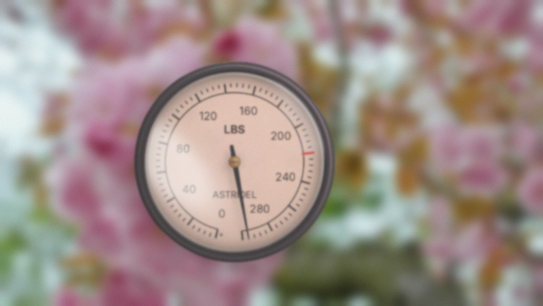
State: 296 lb
